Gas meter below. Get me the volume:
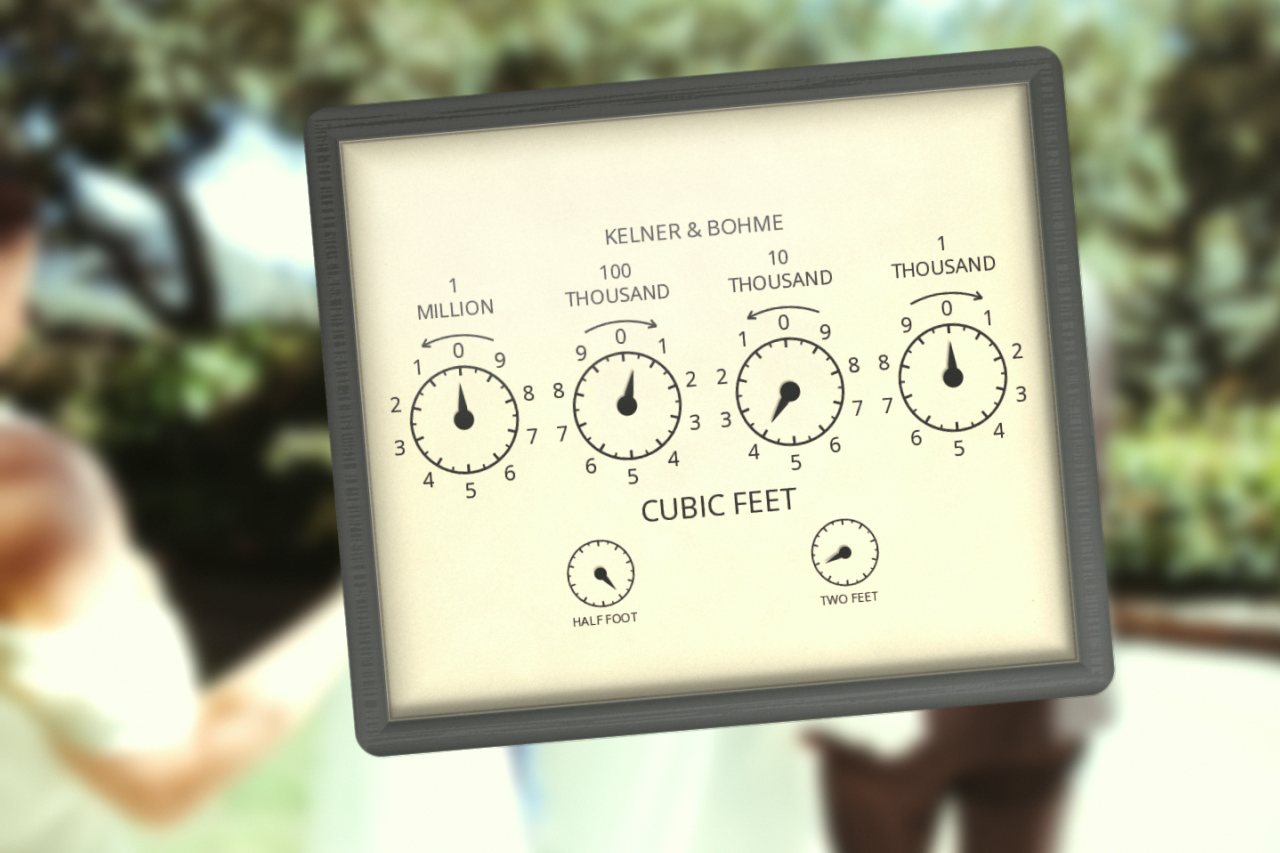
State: 4000 ft³
